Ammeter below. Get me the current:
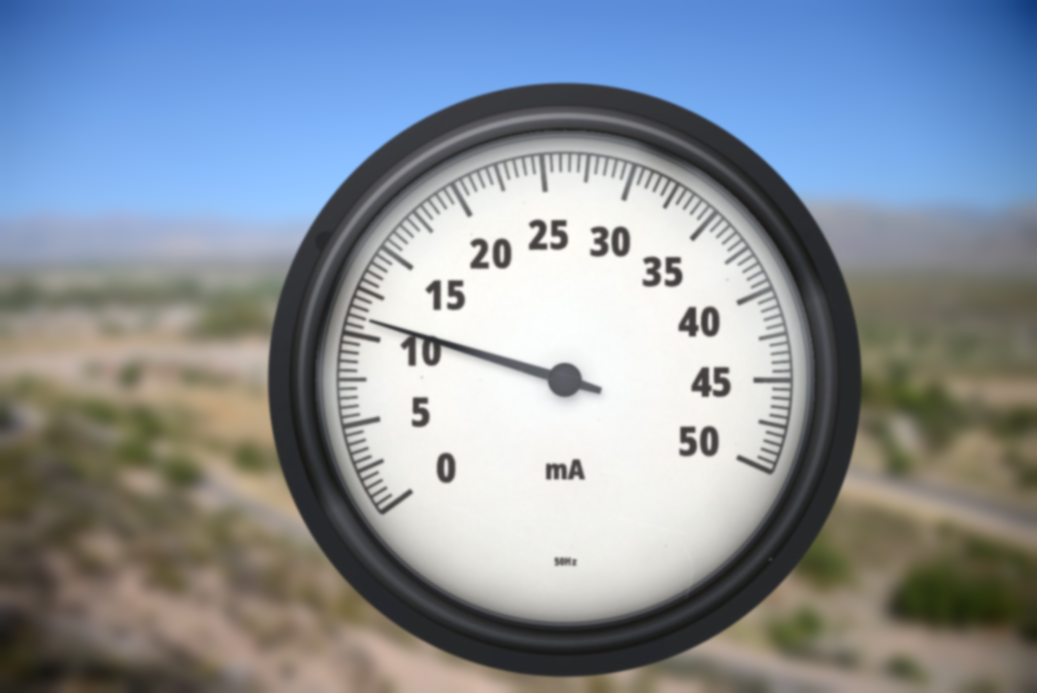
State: 11 mA
